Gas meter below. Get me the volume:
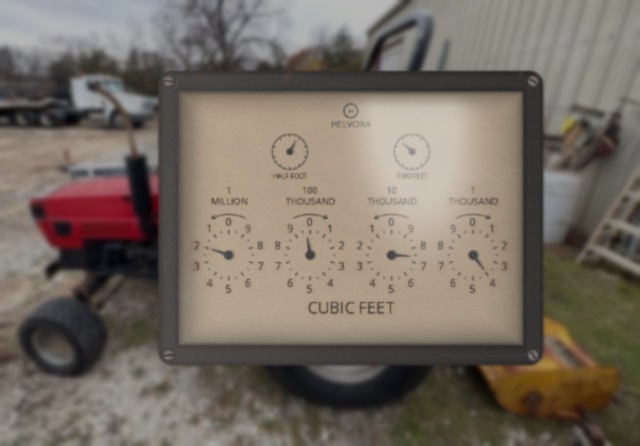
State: 197400 ft³
